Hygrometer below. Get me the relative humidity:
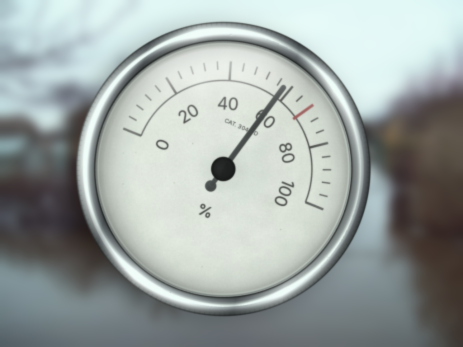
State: 58 %
